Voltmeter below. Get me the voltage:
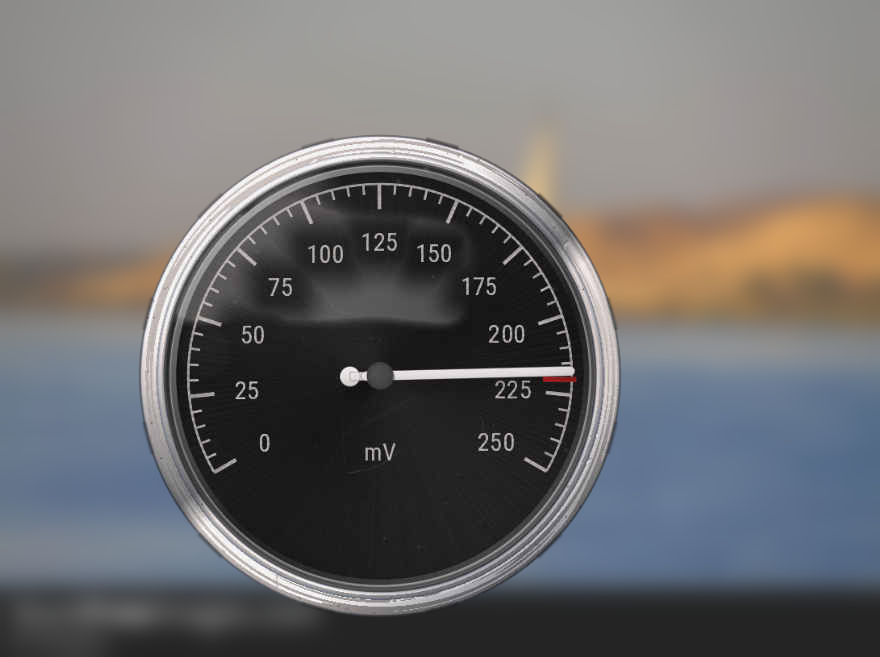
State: 217.5 mV
